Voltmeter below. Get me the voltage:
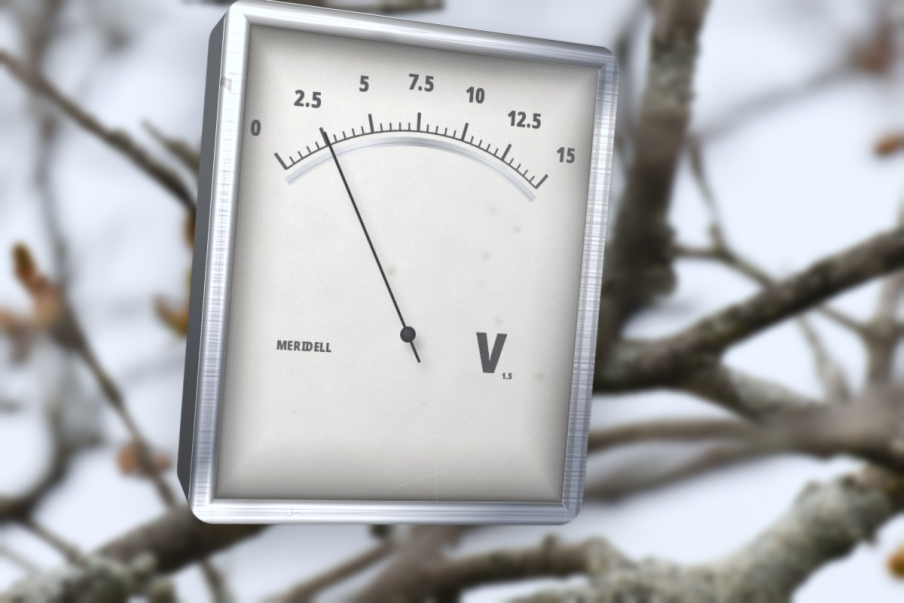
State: 2.5 V
